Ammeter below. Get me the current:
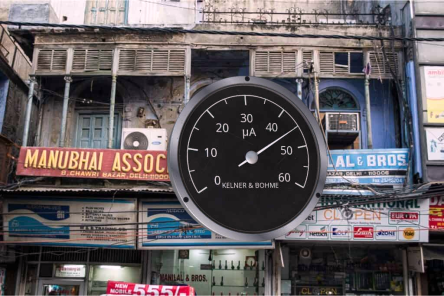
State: 45 µA
